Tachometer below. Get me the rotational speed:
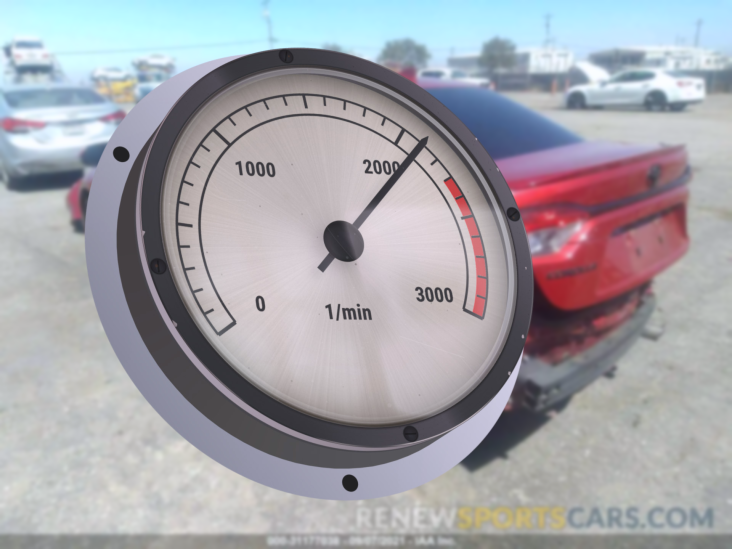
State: 2100 rpm
